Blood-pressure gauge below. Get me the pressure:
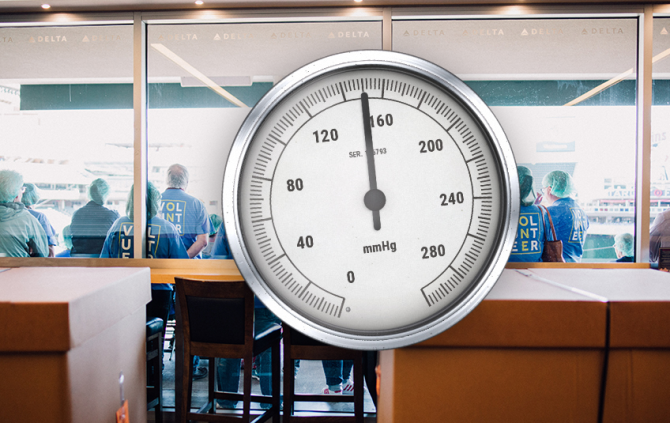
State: 150 mmHg
